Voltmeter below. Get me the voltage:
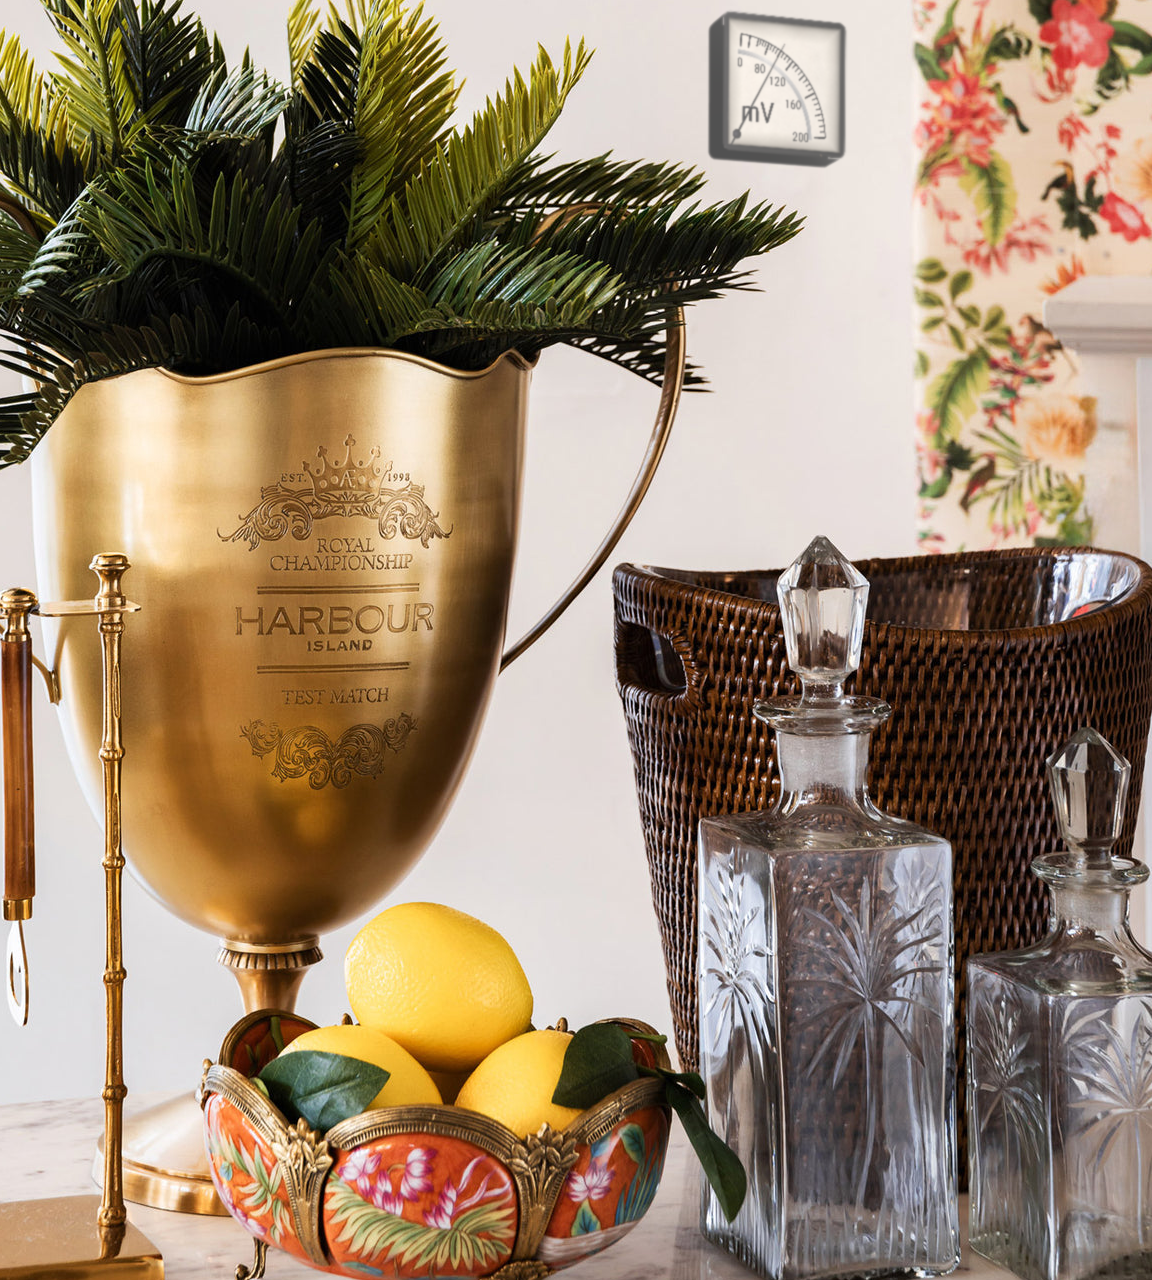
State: 100 mV
